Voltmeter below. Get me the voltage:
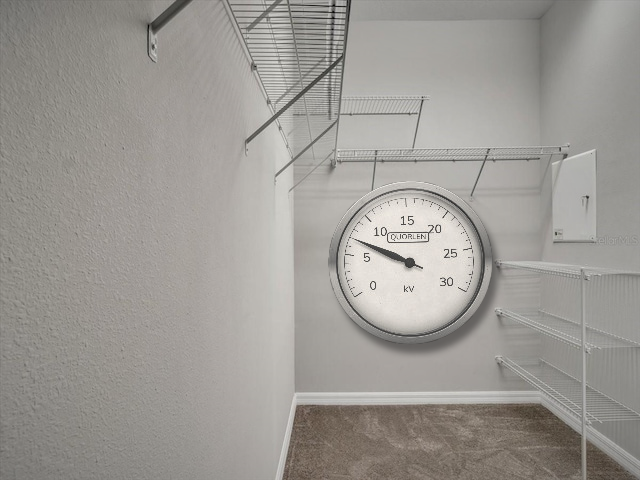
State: 7 kV
